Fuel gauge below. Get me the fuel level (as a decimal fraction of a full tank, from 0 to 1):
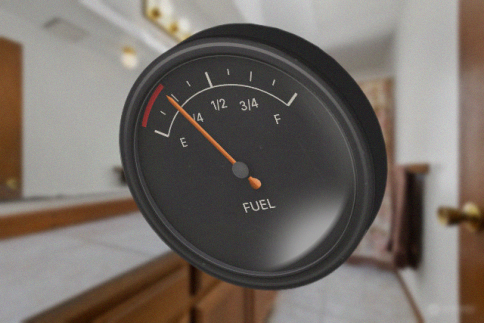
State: 0.25
